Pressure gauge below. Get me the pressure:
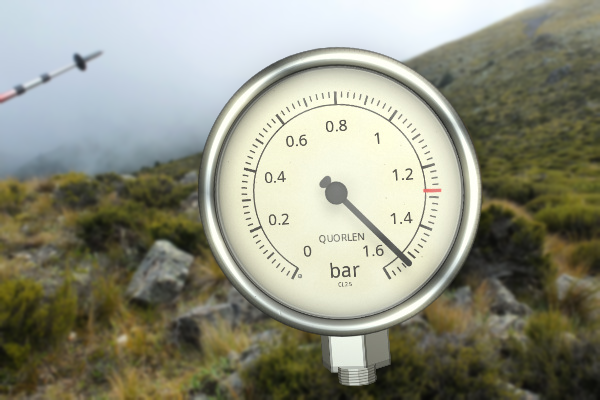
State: 1.52 bar
